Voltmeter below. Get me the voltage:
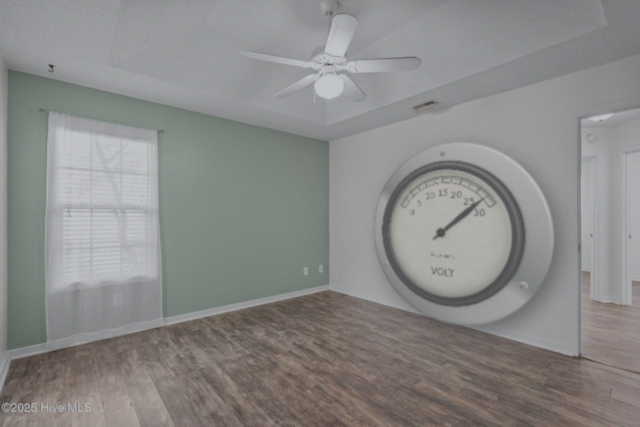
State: 27.5 V
